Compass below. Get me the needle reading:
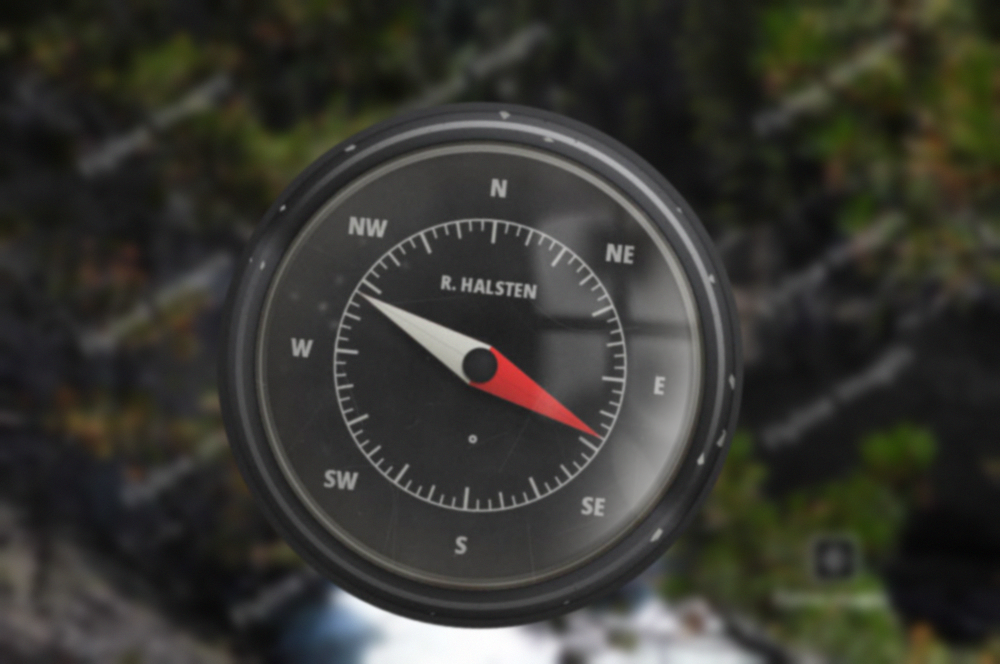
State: 115 °
